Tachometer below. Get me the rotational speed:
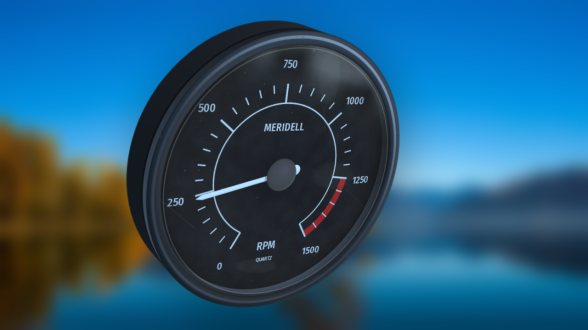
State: 250 rpm
